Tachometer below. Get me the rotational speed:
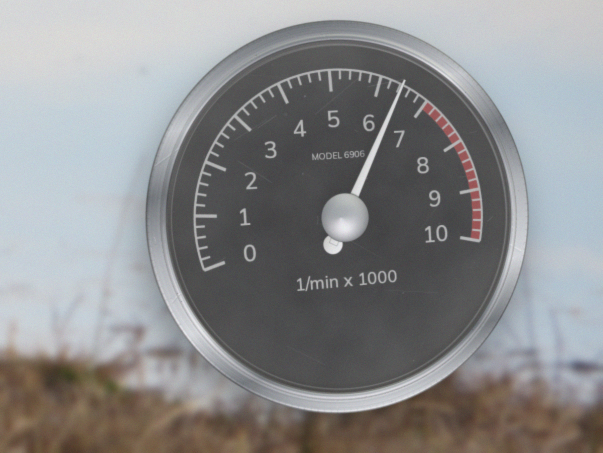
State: 6400 rpm
